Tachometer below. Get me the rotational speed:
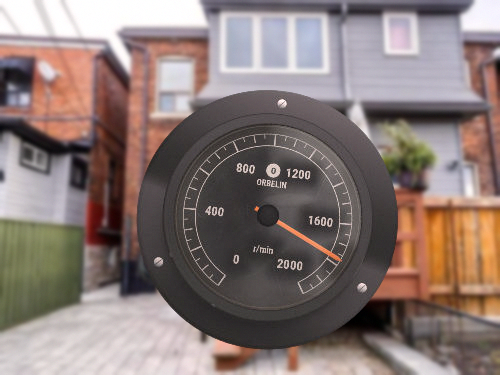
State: 1775 rpm
